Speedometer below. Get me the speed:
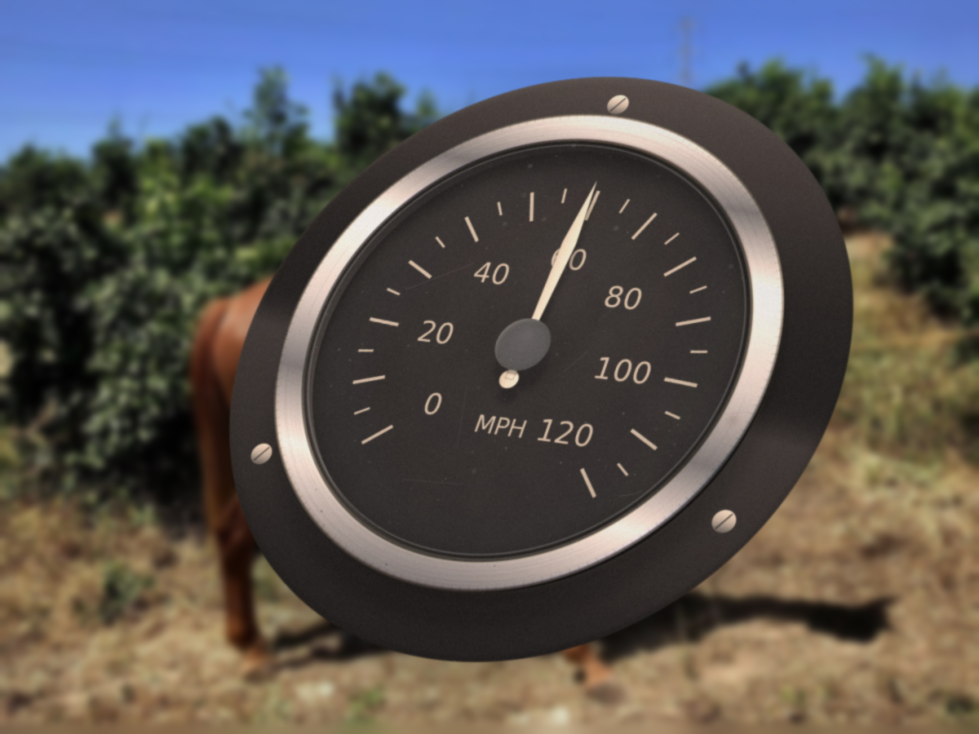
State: 60 mph
